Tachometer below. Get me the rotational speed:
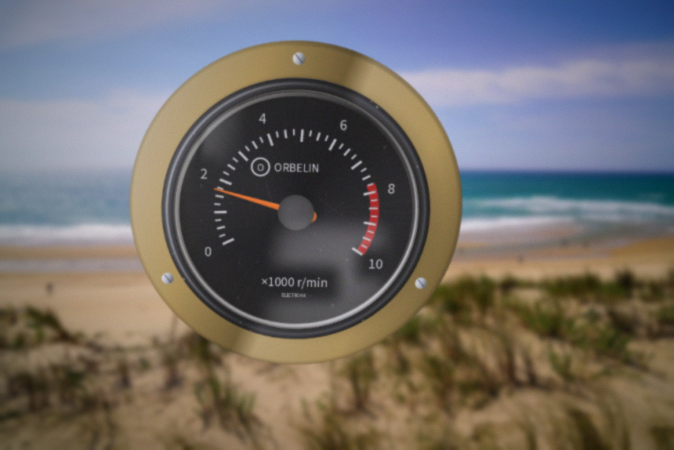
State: 1750 rpm
